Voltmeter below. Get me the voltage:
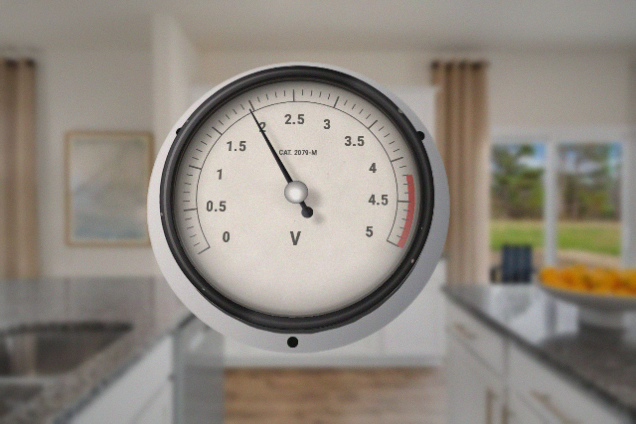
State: 1.95 V
